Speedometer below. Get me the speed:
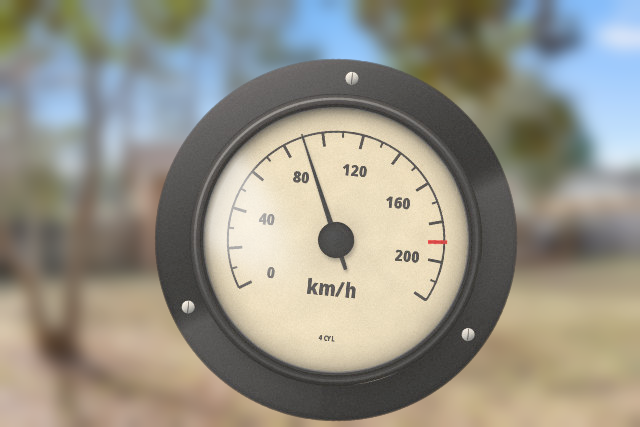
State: 90 km/h
